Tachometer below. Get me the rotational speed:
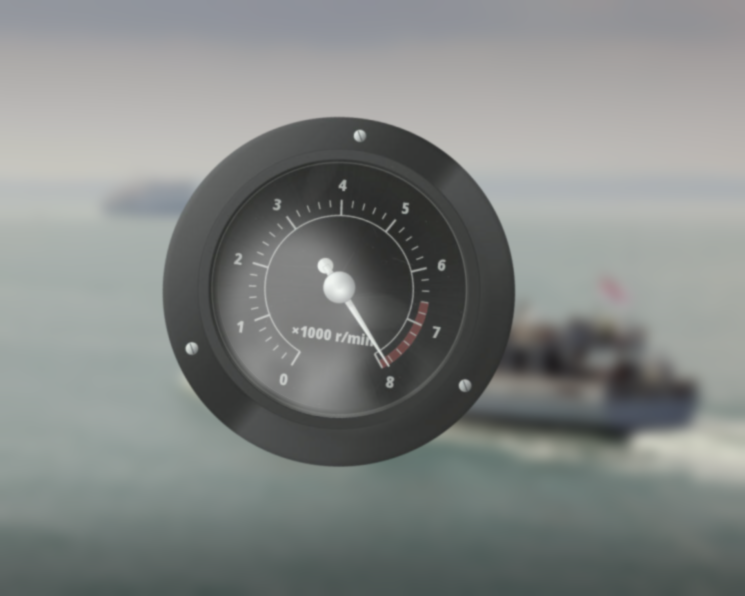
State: 7900 rpm
